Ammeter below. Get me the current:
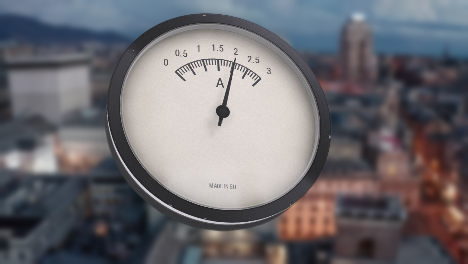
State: 2 A
